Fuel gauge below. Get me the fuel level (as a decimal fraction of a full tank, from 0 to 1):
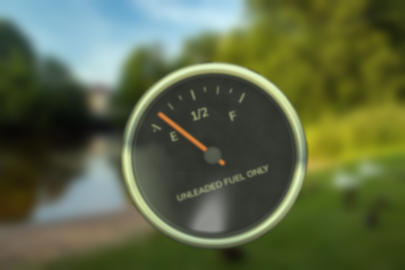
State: 0.125
